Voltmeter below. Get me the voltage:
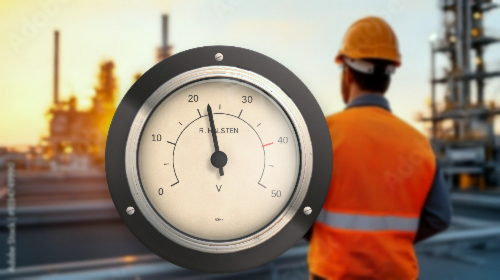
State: 22.5 V
